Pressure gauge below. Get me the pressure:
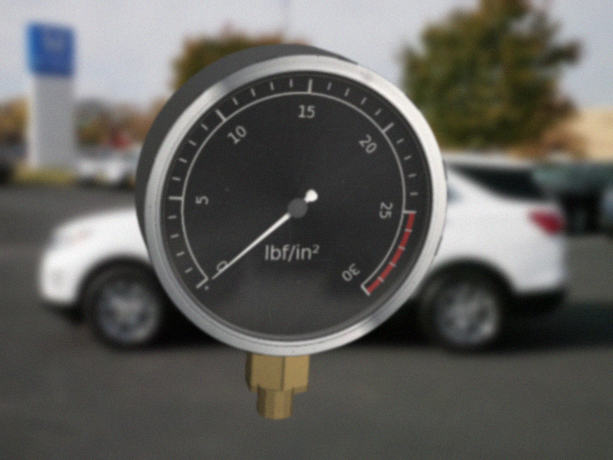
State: 0 psi
